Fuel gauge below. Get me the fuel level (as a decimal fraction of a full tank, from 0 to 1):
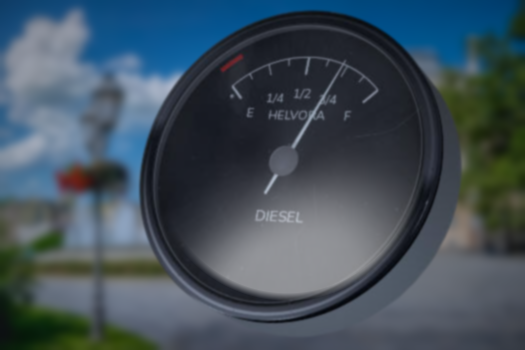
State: 0.75
